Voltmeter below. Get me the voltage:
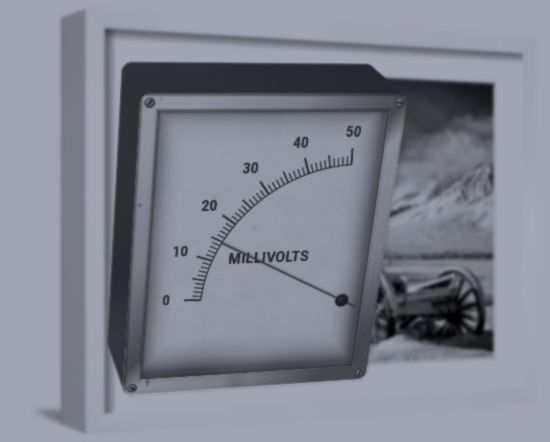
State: 15 mV
